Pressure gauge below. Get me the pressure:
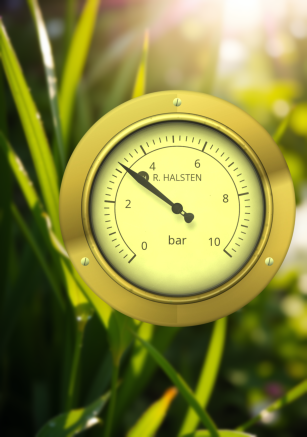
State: 3.2 bar
